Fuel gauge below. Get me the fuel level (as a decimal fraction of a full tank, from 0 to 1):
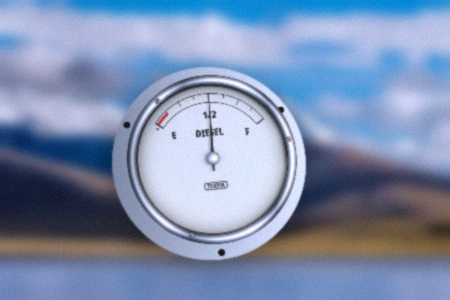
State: 0.5
